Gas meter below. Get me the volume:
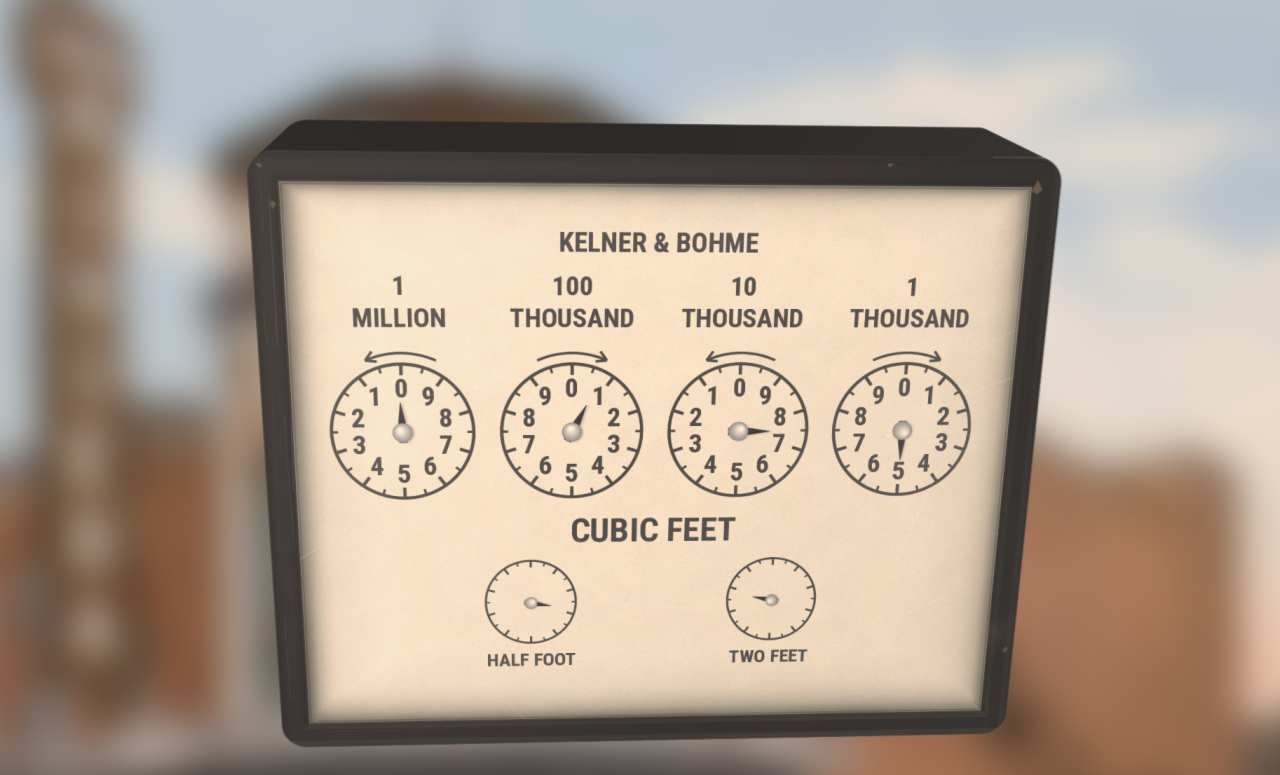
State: 7500 ft³
